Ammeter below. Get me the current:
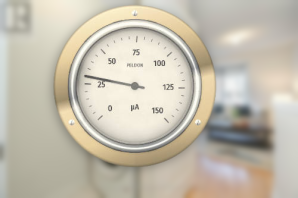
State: 30 µA
